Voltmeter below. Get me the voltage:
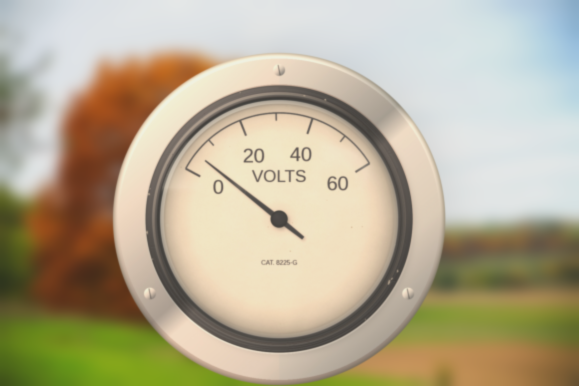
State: 5 V
